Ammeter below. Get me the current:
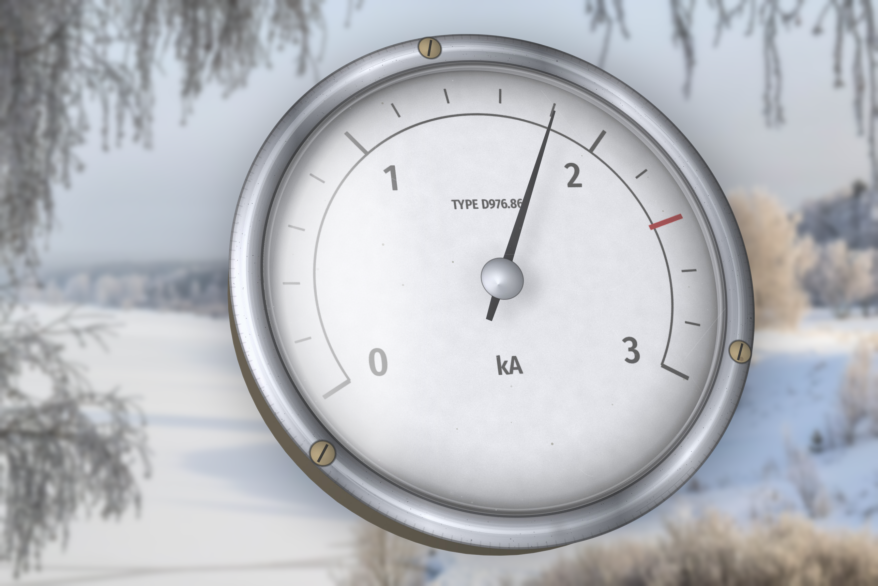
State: 1.8 kA
